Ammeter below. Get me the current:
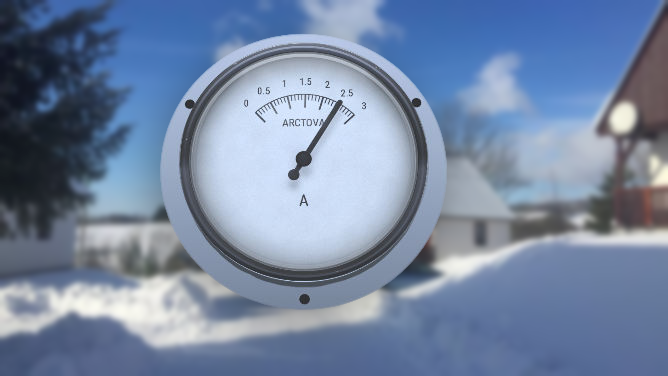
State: 2.5 A
